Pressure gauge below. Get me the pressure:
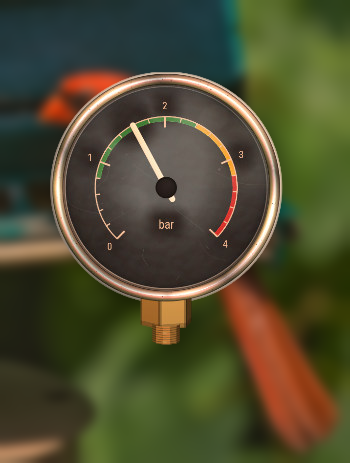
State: 1.6 bar
